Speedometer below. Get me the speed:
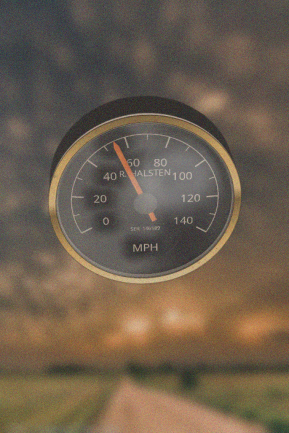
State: 55 mph
